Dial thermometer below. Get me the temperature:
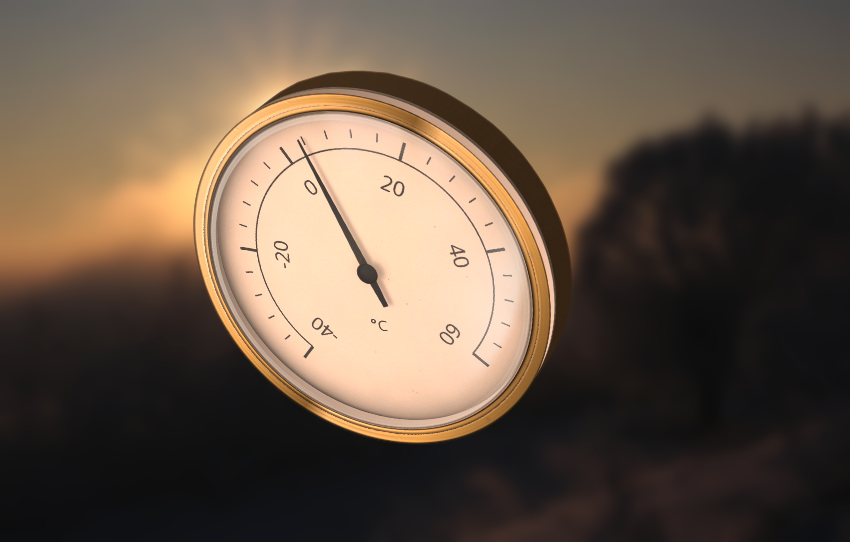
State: 4 °C
